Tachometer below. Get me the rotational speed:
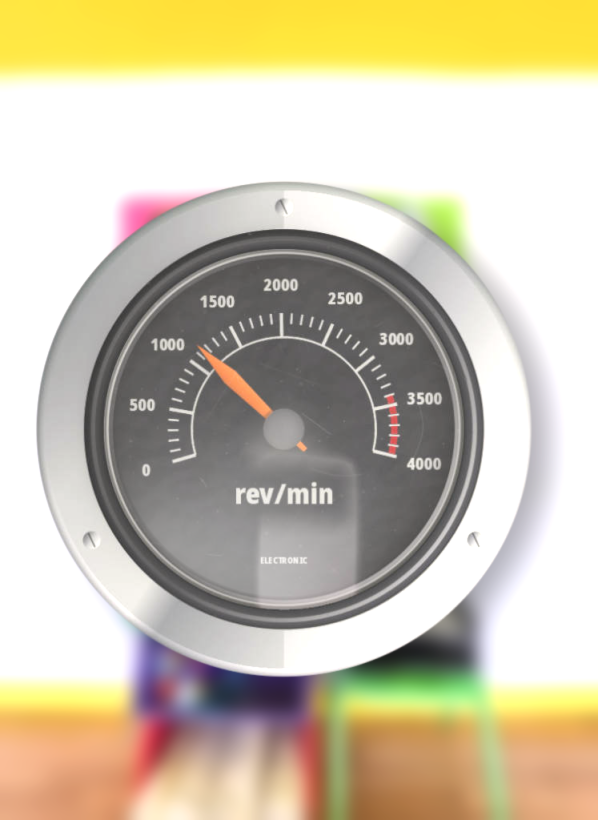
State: 1150 rpm
